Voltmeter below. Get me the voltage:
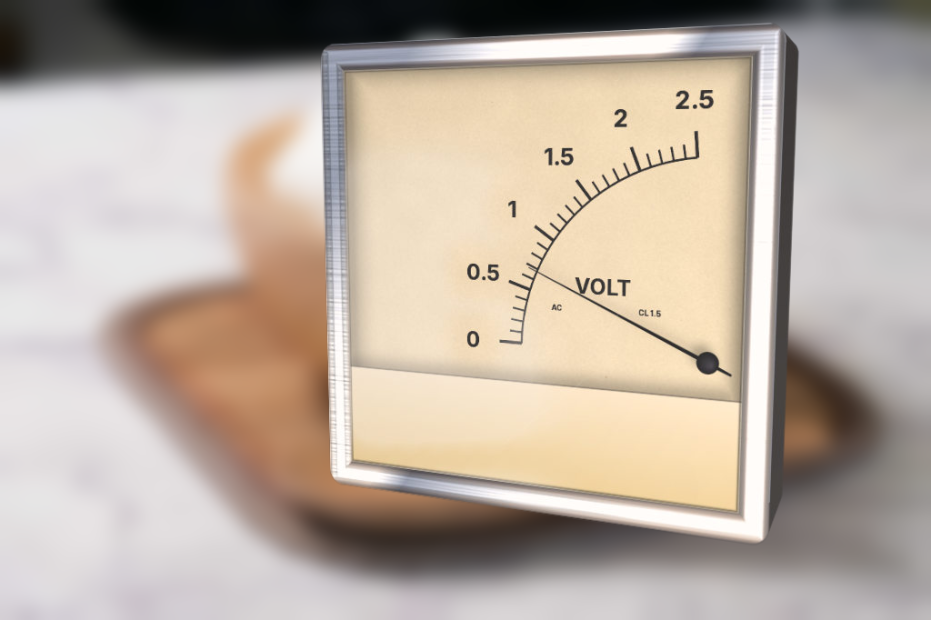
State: 0.7 V
